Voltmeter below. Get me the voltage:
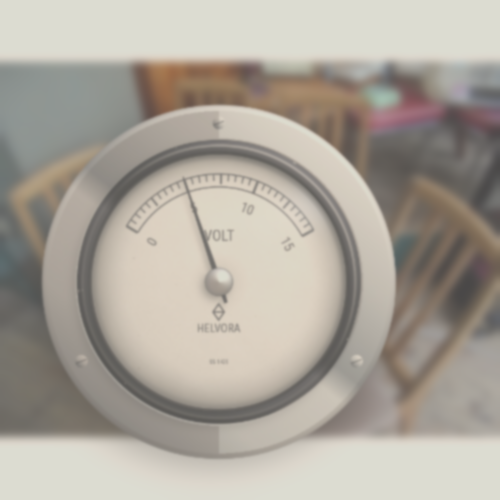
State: 5 V
